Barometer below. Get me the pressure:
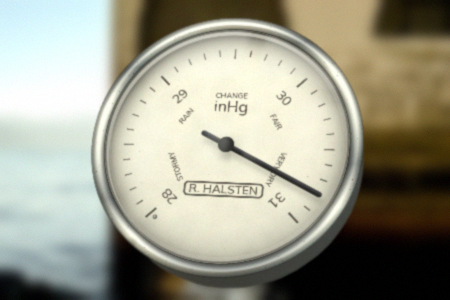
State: 30.8 inHg
